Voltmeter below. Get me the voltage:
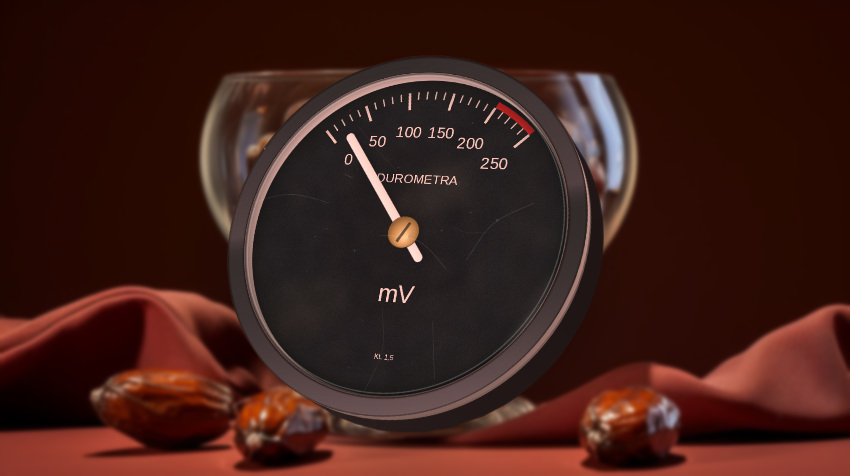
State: 20 mV
